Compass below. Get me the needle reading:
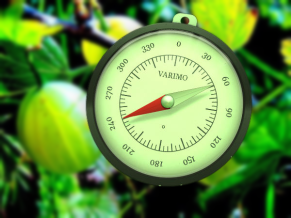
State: 240 °
